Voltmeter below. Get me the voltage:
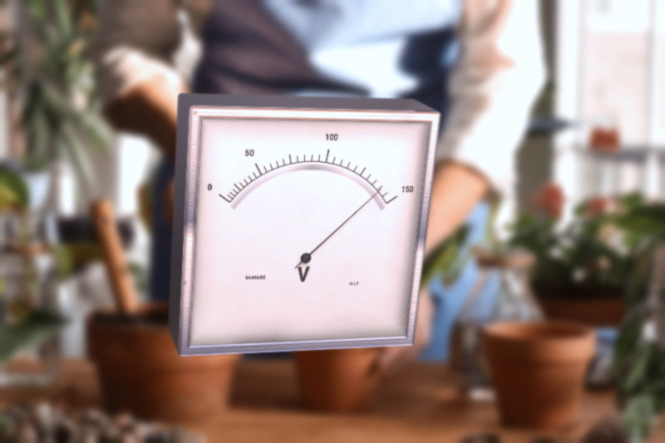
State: 140 V
